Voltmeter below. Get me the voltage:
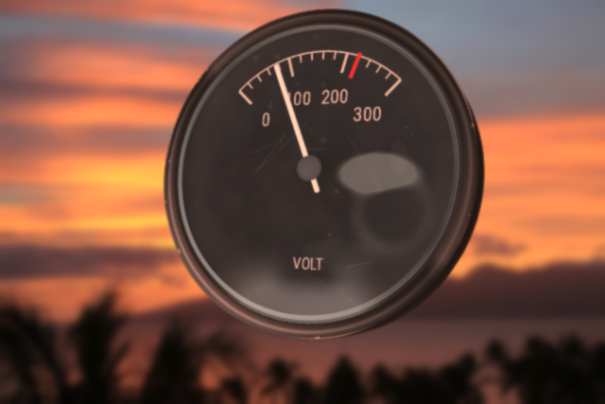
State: 80 V
